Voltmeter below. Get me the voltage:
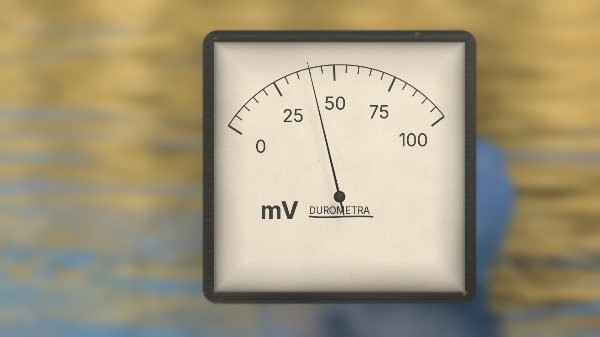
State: 40 mV
